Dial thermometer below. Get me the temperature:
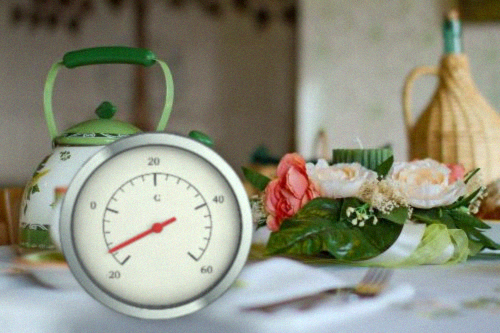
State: -14 °C
